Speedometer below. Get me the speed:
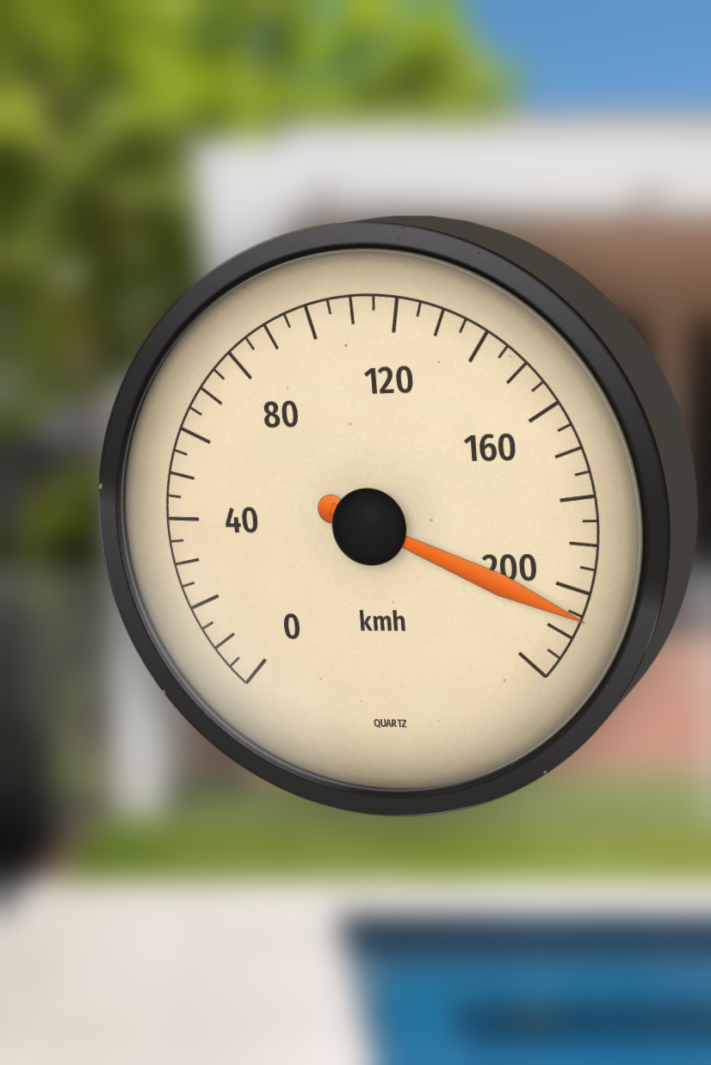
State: 205 km/h
